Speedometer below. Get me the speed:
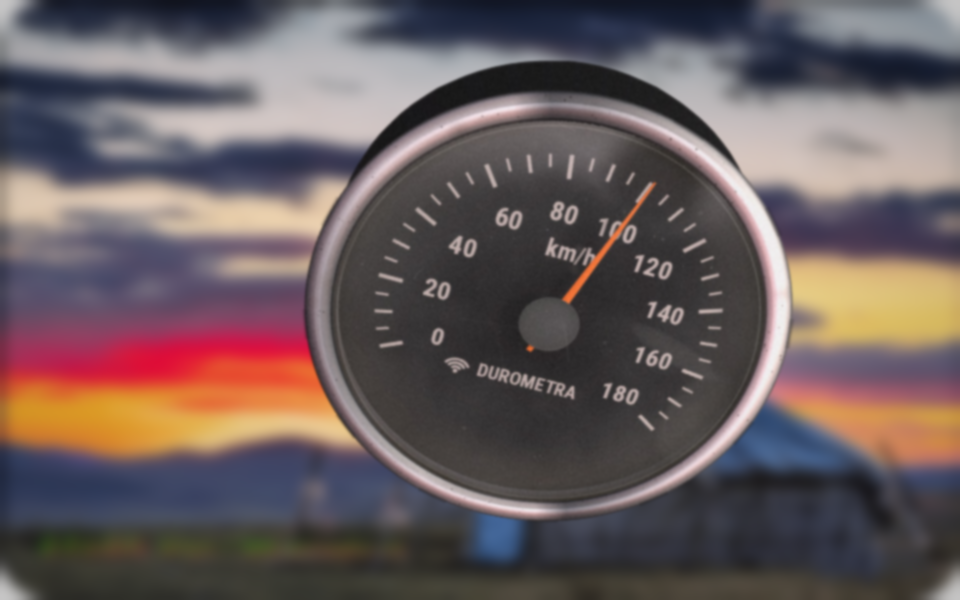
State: 100 km/h
